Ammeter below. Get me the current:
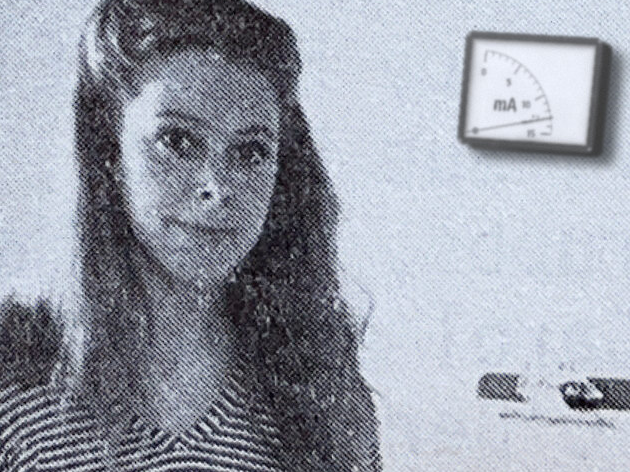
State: 13 mA
